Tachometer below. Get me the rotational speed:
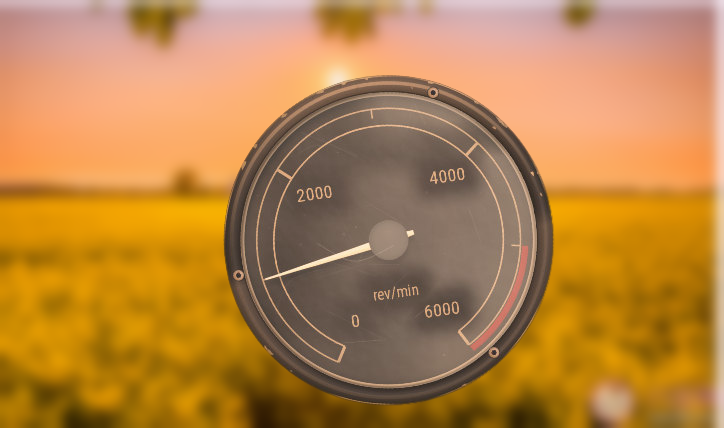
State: 1000 rpm
